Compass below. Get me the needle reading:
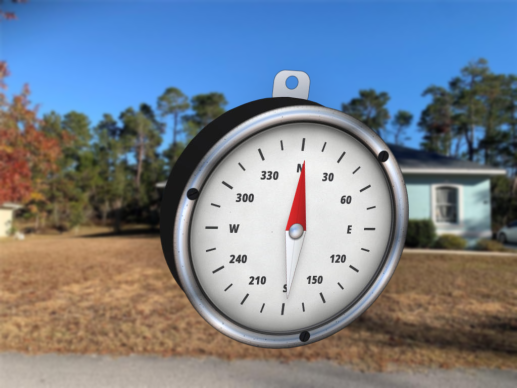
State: 0 °
